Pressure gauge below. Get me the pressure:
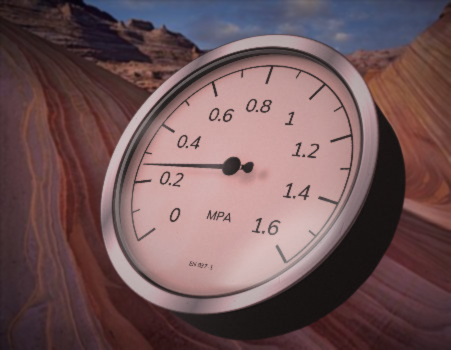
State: 0.25 MPa
